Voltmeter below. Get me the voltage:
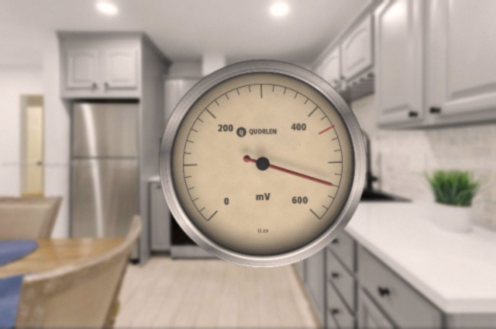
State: 540 mV
